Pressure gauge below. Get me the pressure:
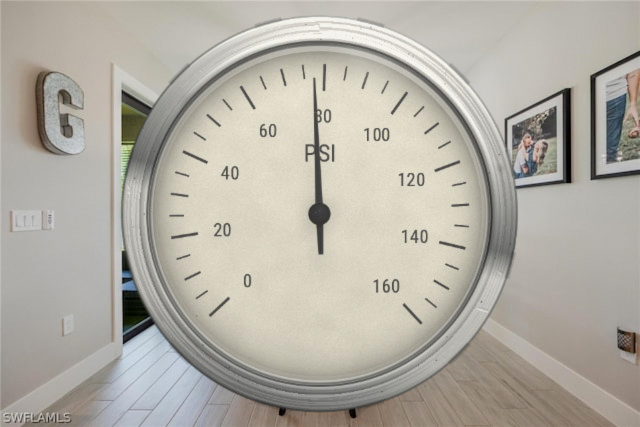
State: 77.5 psi
